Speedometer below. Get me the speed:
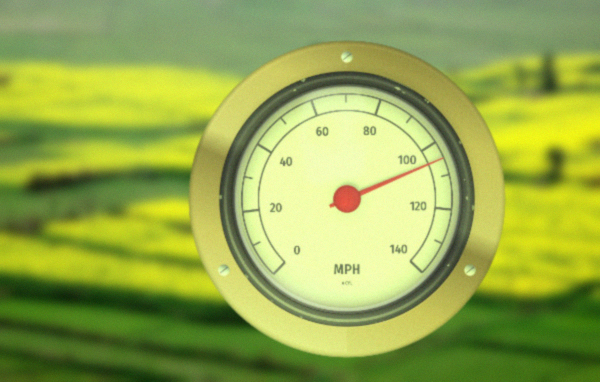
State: 105 mph
